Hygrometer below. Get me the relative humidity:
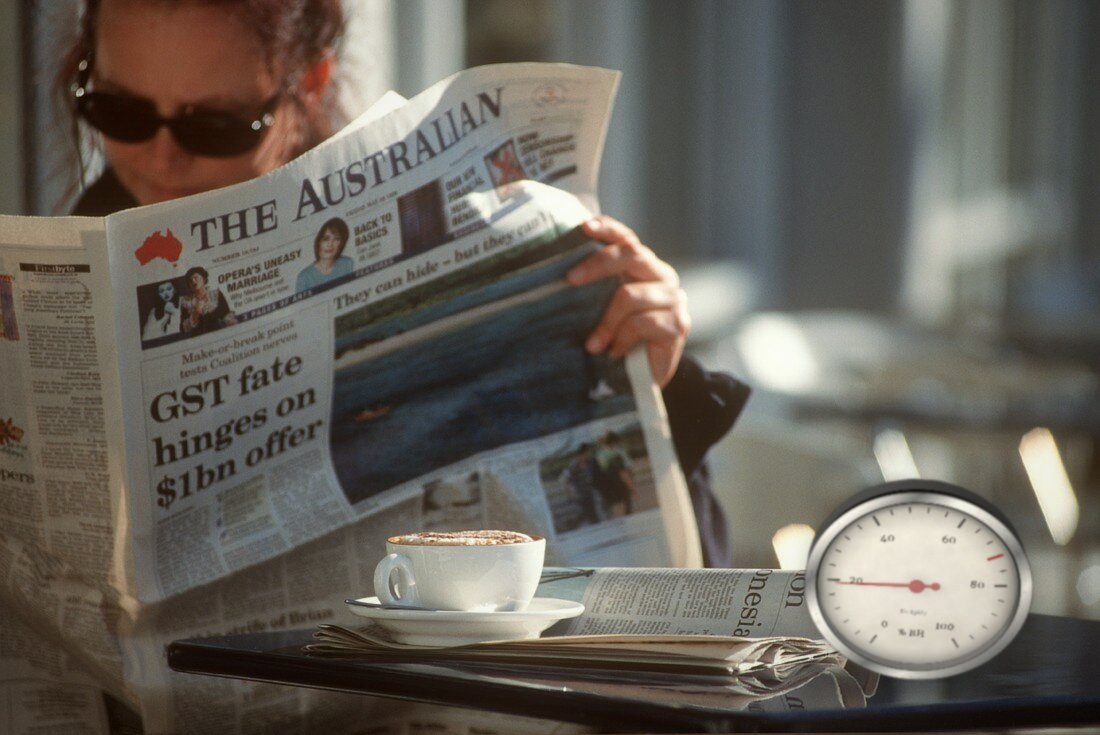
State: 20 %
